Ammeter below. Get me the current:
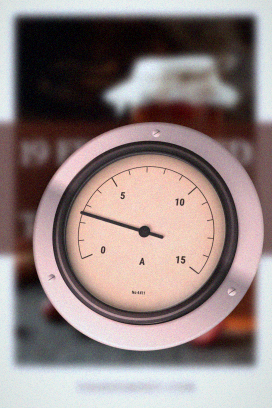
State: 2.5 A
